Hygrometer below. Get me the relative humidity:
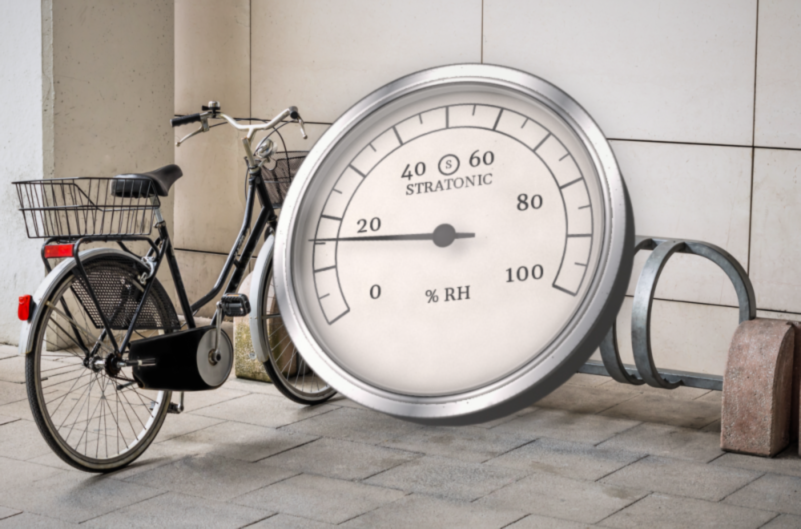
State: 15 %
